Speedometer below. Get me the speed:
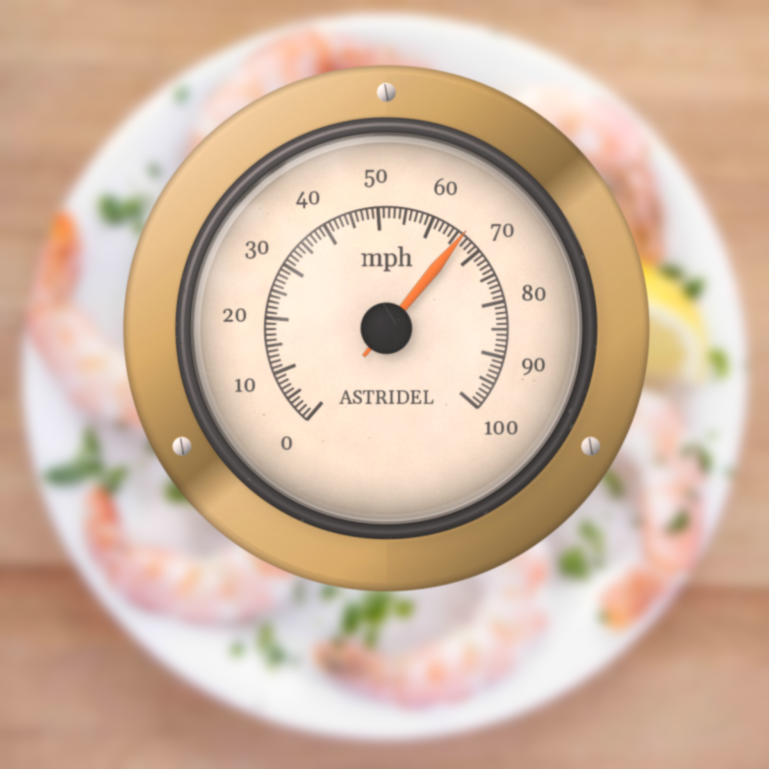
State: 66 mph
